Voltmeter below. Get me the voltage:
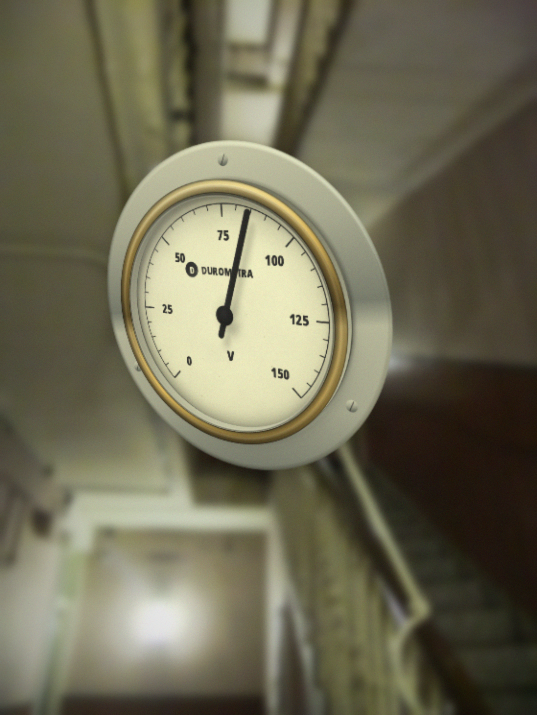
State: 85 V
